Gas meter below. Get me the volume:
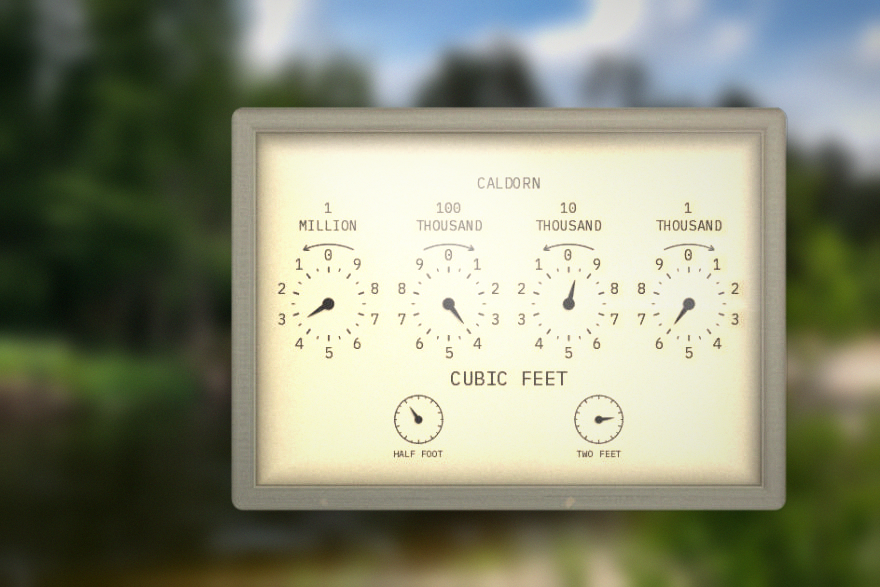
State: 339600 ft³
